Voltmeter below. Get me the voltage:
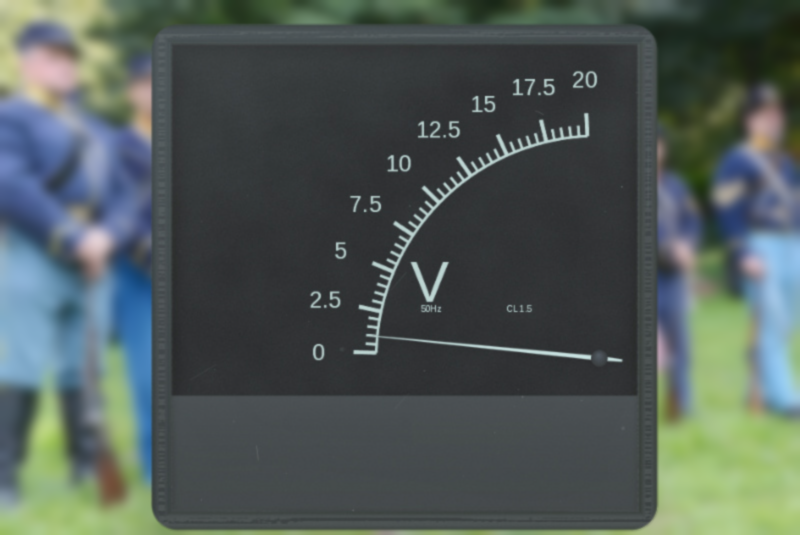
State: 1 V
